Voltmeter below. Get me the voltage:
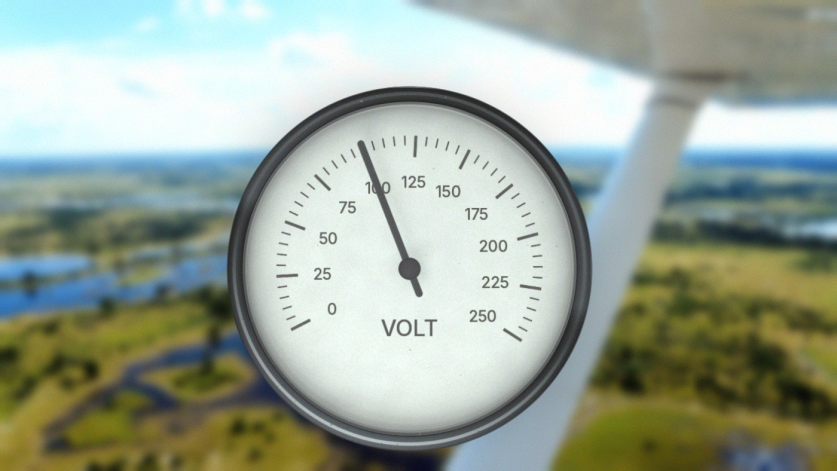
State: 100 V
